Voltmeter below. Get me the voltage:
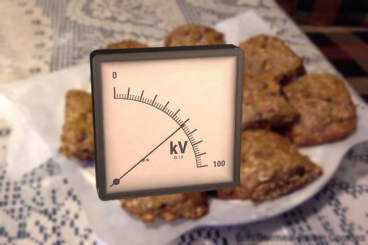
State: 60 kV
